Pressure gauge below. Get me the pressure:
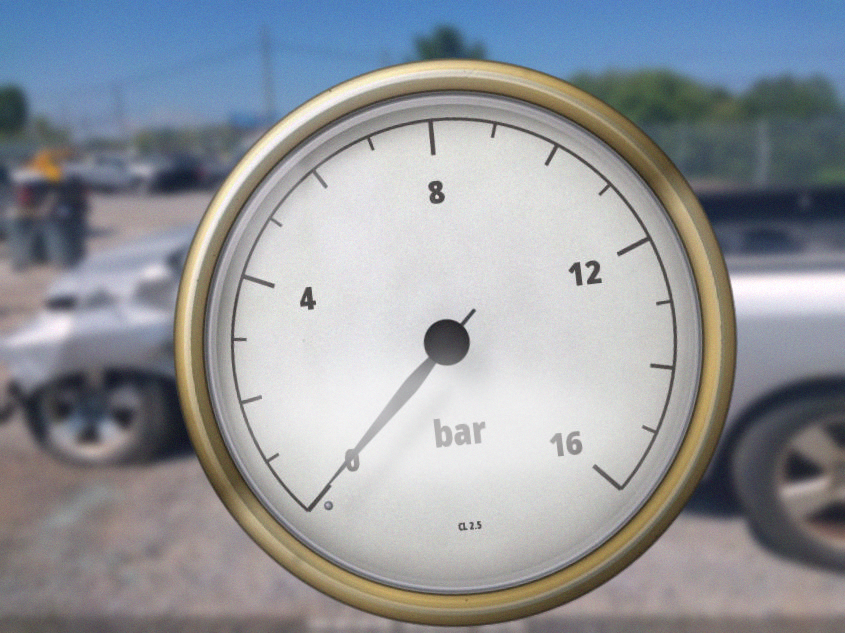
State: 0 bar
